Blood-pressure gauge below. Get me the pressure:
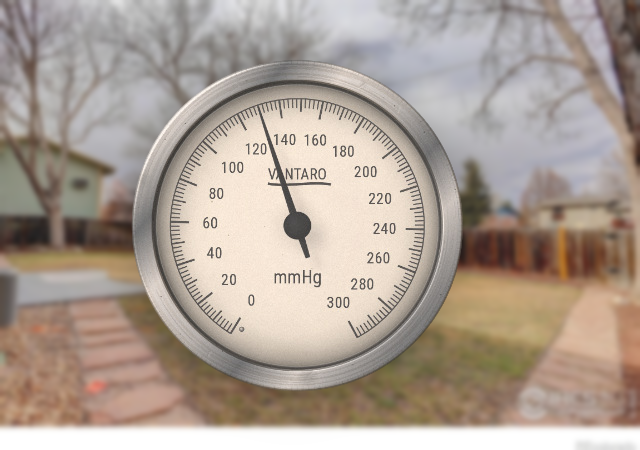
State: 130 mmHg
